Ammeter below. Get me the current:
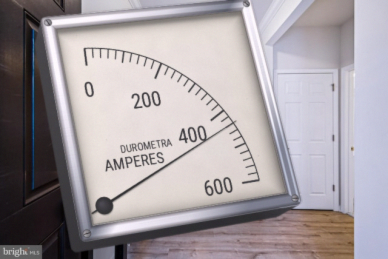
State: 440 A
